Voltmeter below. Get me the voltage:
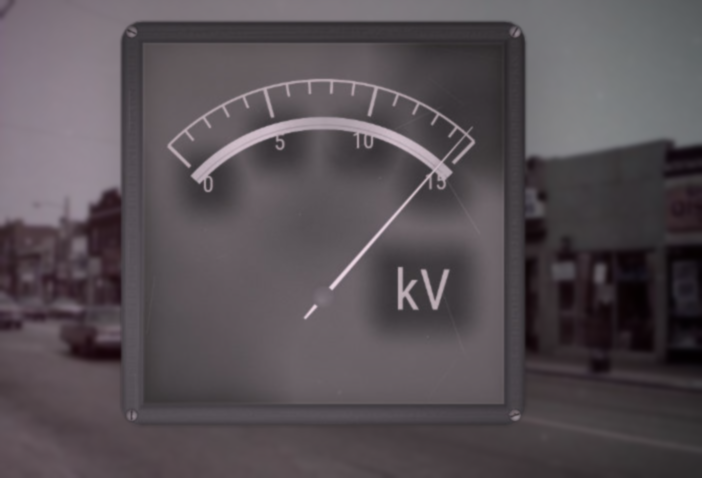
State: 14.5 kV
